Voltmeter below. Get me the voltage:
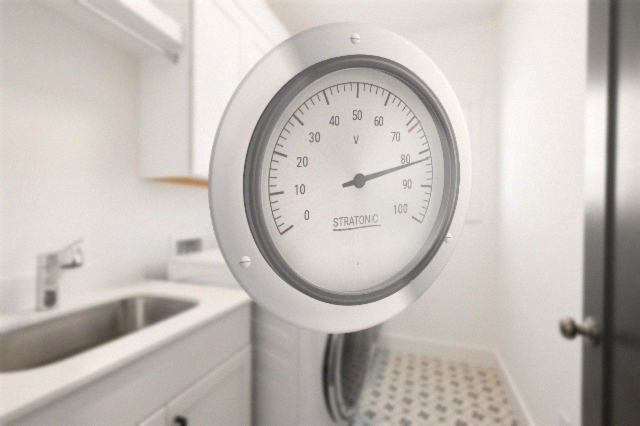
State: 82 V
